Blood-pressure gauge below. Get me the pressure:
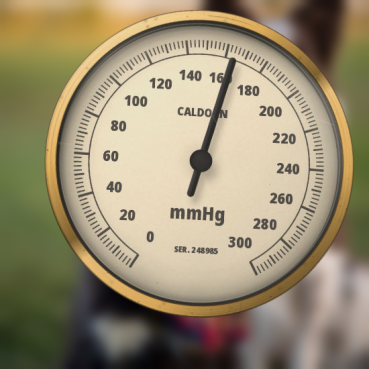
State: 164 mmHg
